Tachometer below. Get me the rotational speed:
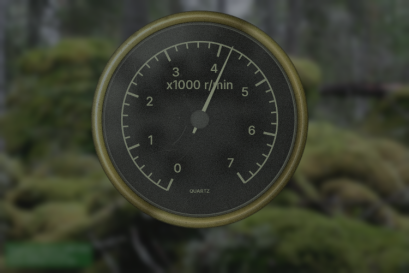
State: 4200 rpm
